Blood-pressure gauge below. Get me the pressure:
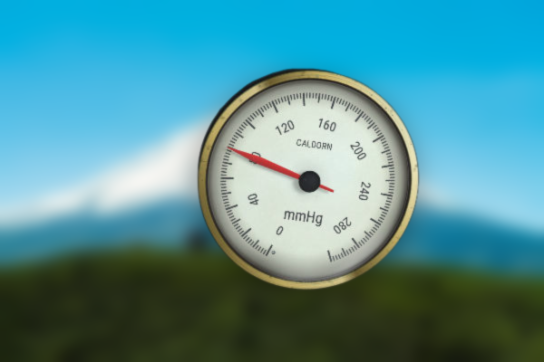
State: 80 mmHg
